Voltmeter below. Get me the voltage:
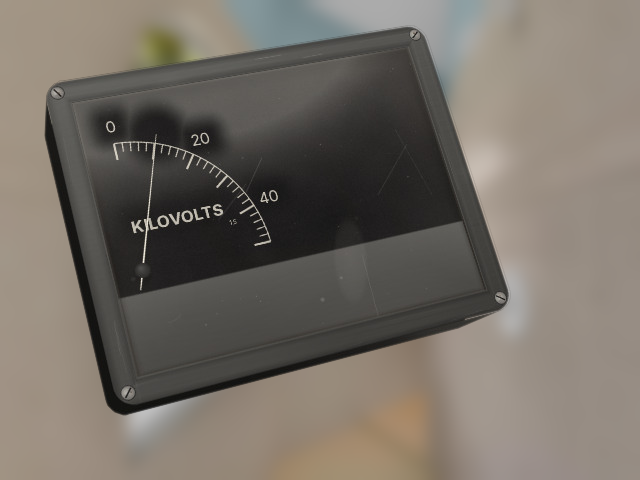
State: 10 kV
